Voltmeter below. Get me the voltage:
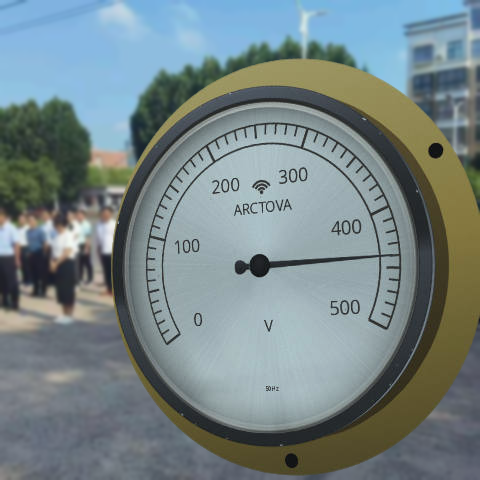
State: 440 V
